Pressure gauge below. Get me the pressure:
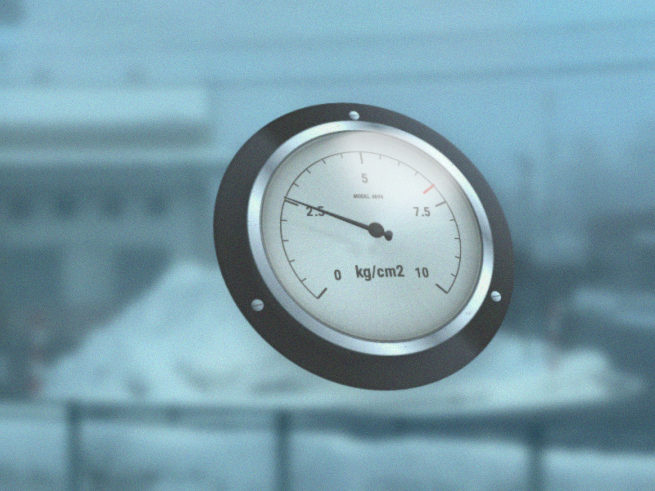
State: 2.5 kg/cm²
